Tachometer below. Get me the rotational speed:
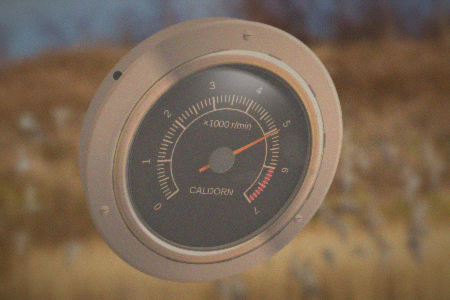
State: 5000 rpm
